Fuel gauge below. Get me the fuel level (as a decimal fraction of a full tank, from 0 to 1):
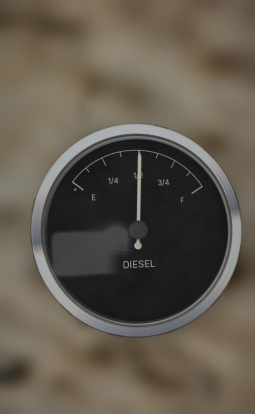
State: 0.5
